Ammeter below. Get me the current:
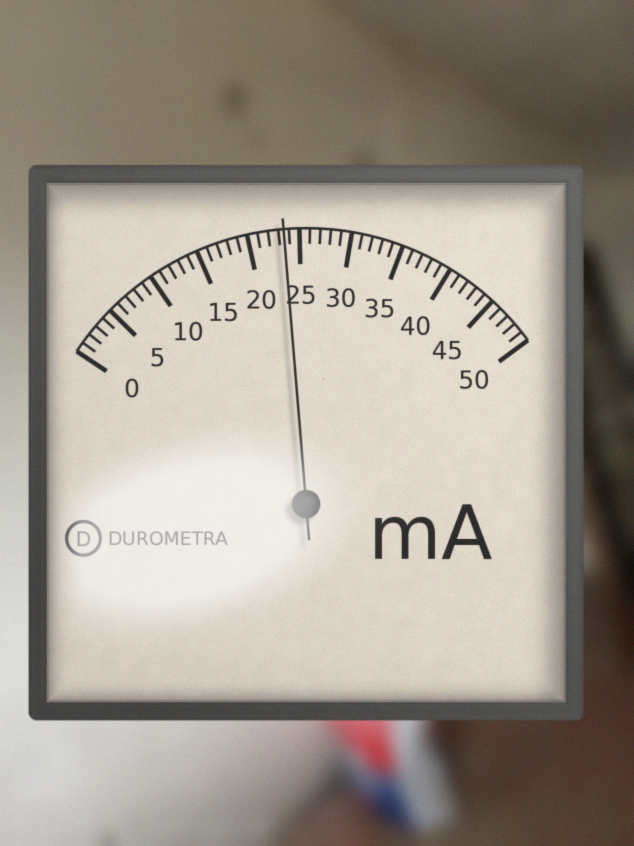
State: 23.5 mA
